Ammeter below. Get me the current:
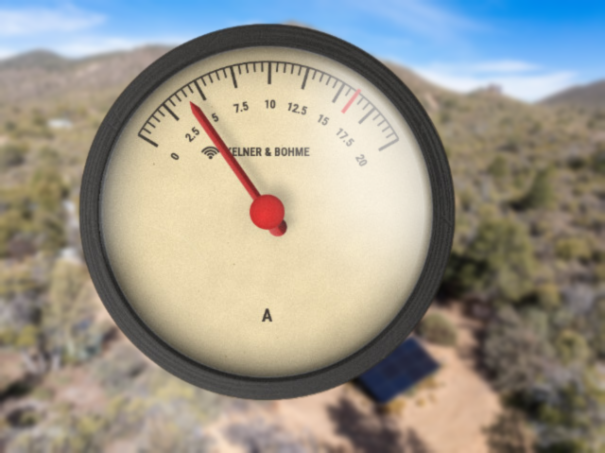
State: 4 A
